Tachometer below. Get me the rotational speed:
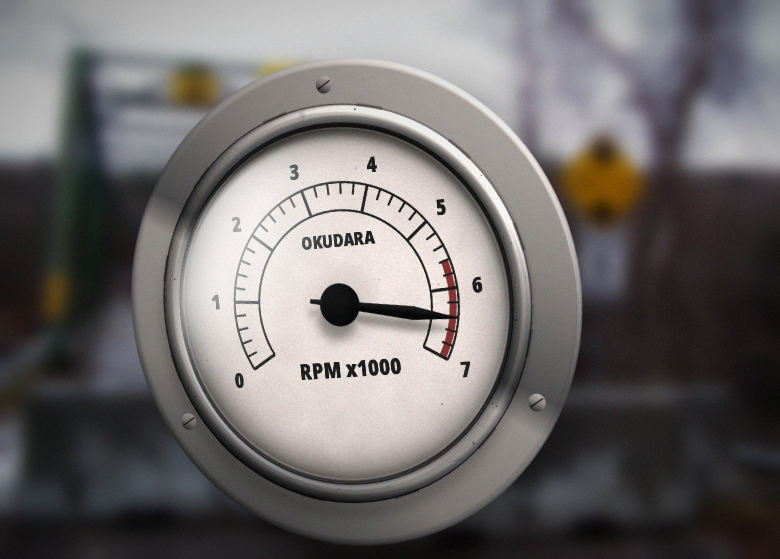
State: 6400 rpm
